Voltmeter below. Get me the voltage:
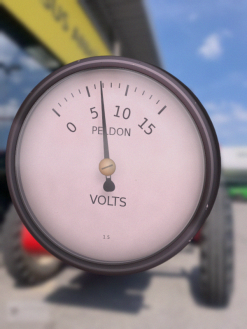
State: 7 V
